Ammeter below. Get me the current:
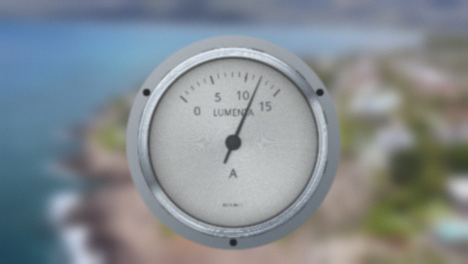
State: 12 A
